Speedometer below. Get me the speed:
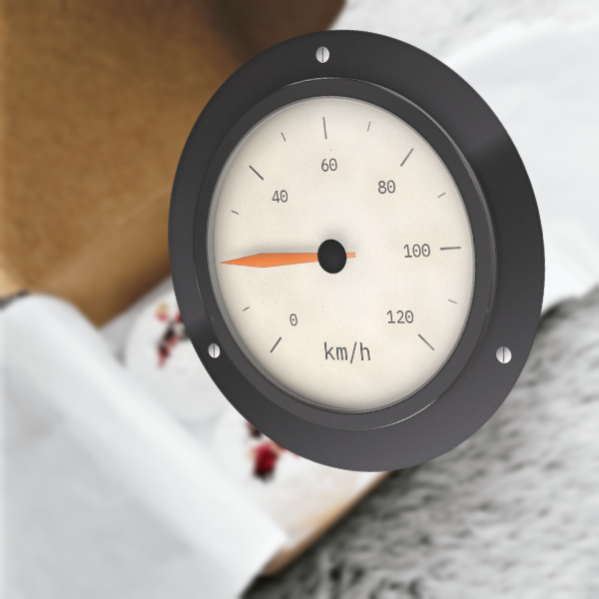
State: 20 km/h
